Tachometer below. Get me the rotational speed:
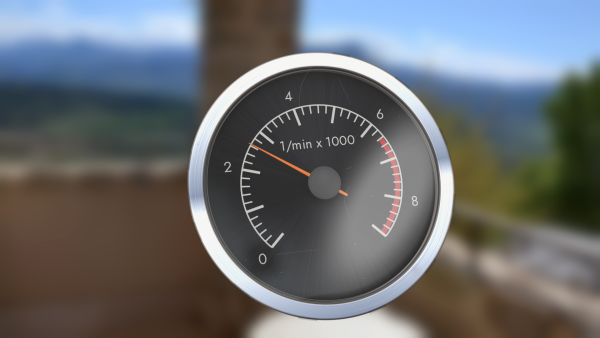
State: 2600 rpm
